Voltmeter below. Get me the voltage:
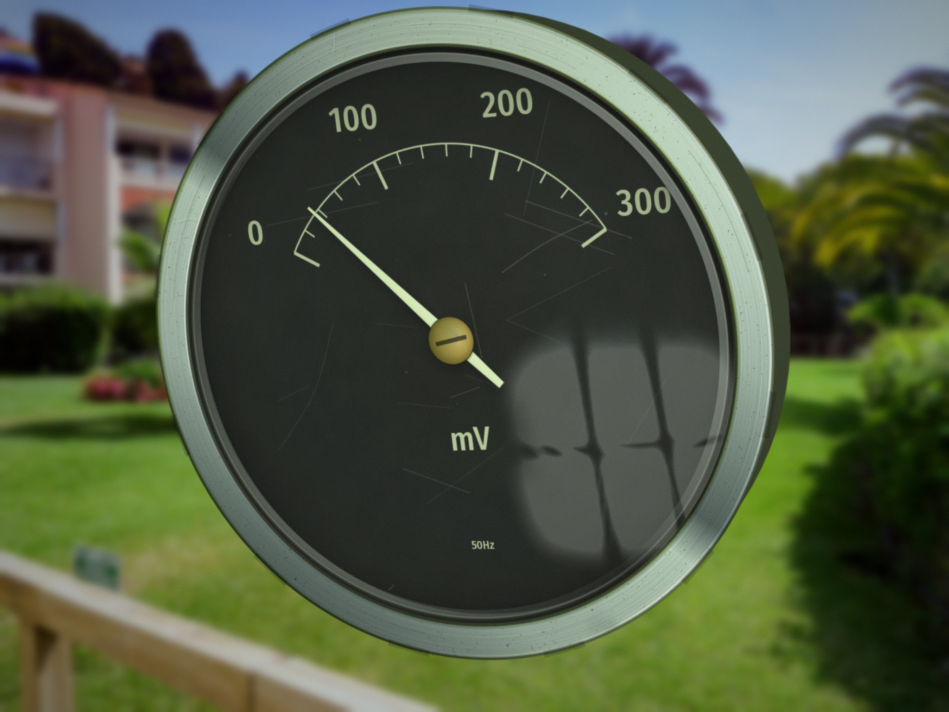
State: 40 mV
